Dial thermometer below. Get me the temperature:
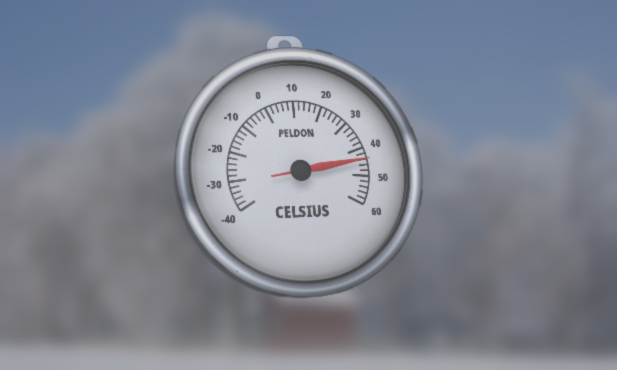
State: 44 °C
